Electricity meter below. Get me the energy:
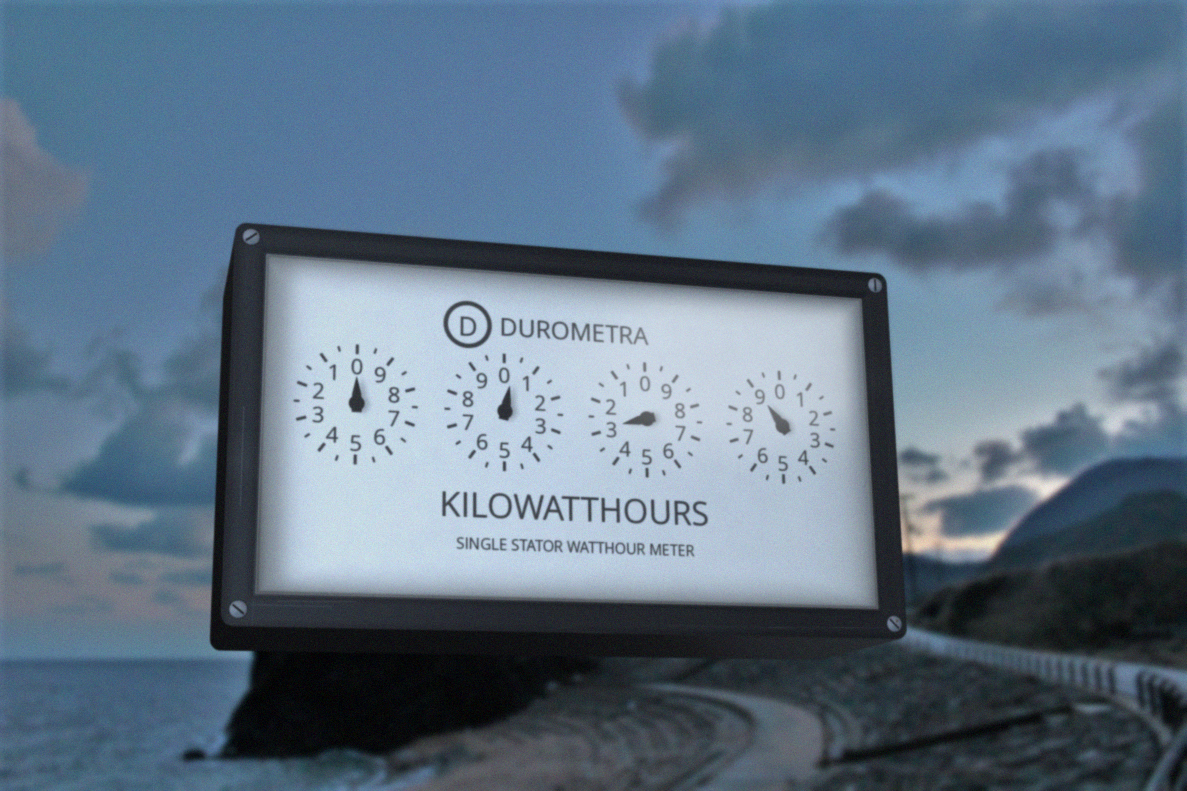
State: 29 kWh
